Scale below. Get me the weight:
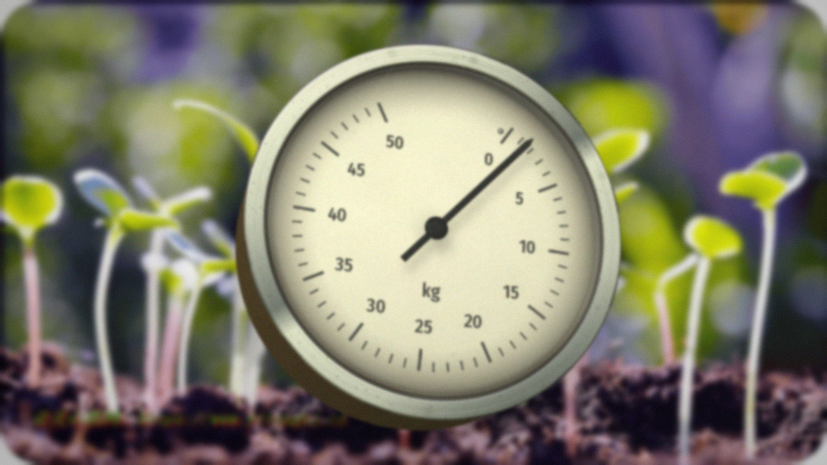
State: 1.5 kg
